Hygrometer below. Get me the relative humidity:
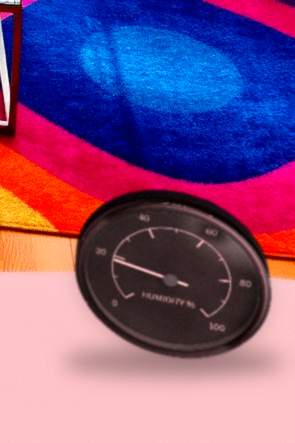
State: 20 %
